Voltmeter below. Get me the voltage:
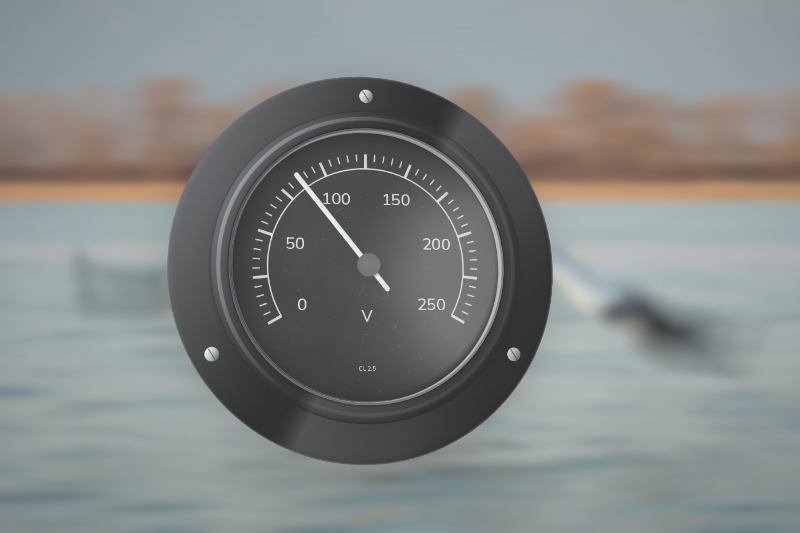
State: 85 V
